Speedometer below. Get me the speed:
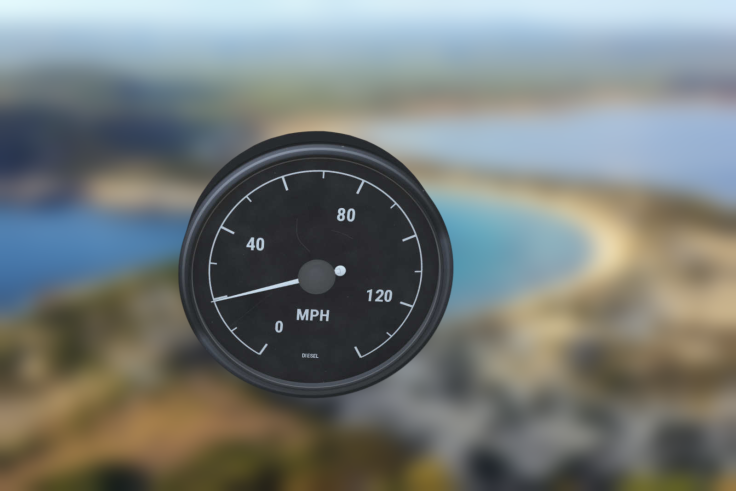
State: 20 mph
